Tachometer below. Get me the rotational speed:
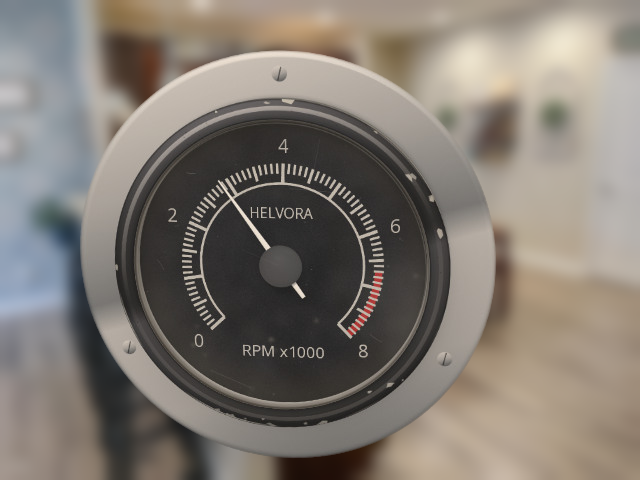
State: 2900 rpm
